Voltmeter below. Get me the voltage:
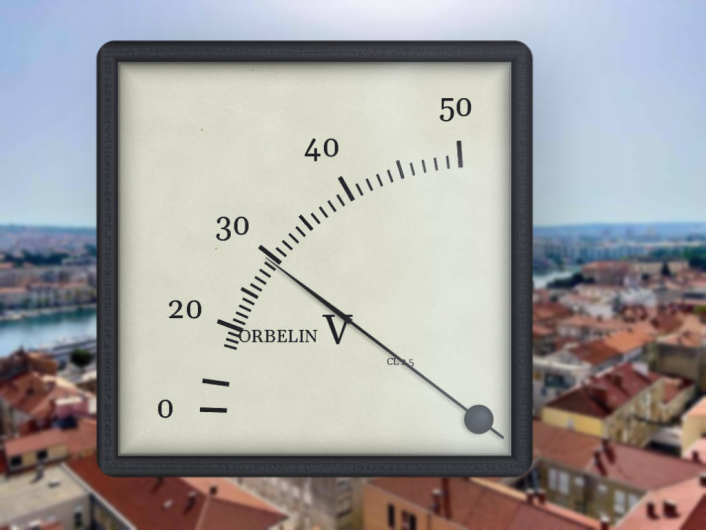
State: 29.5 V
